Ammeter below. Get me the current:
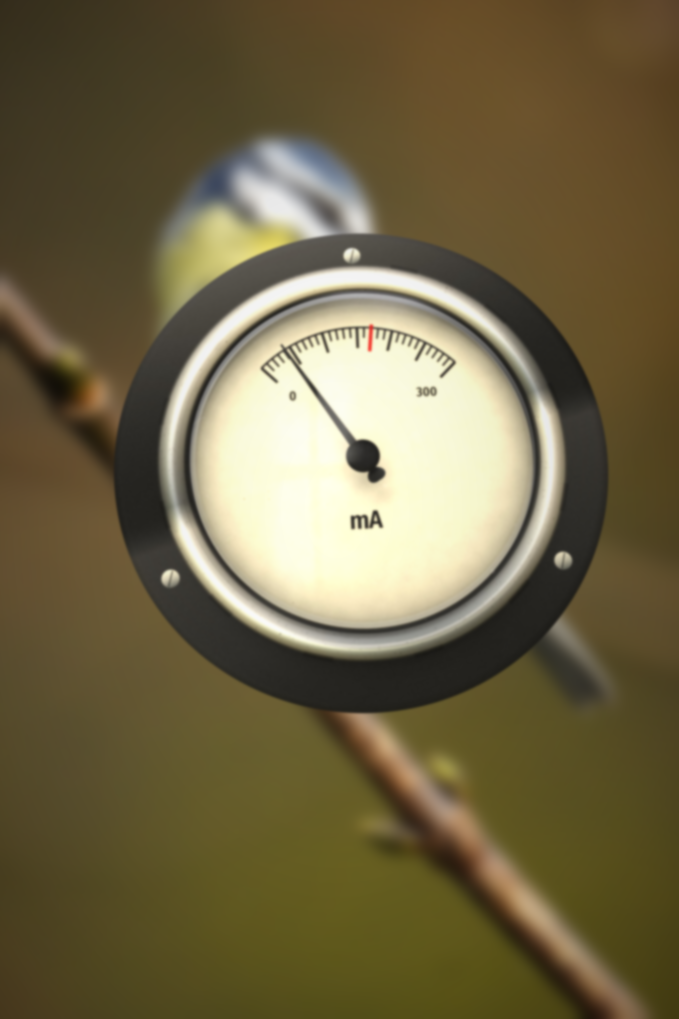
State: 40 mA
